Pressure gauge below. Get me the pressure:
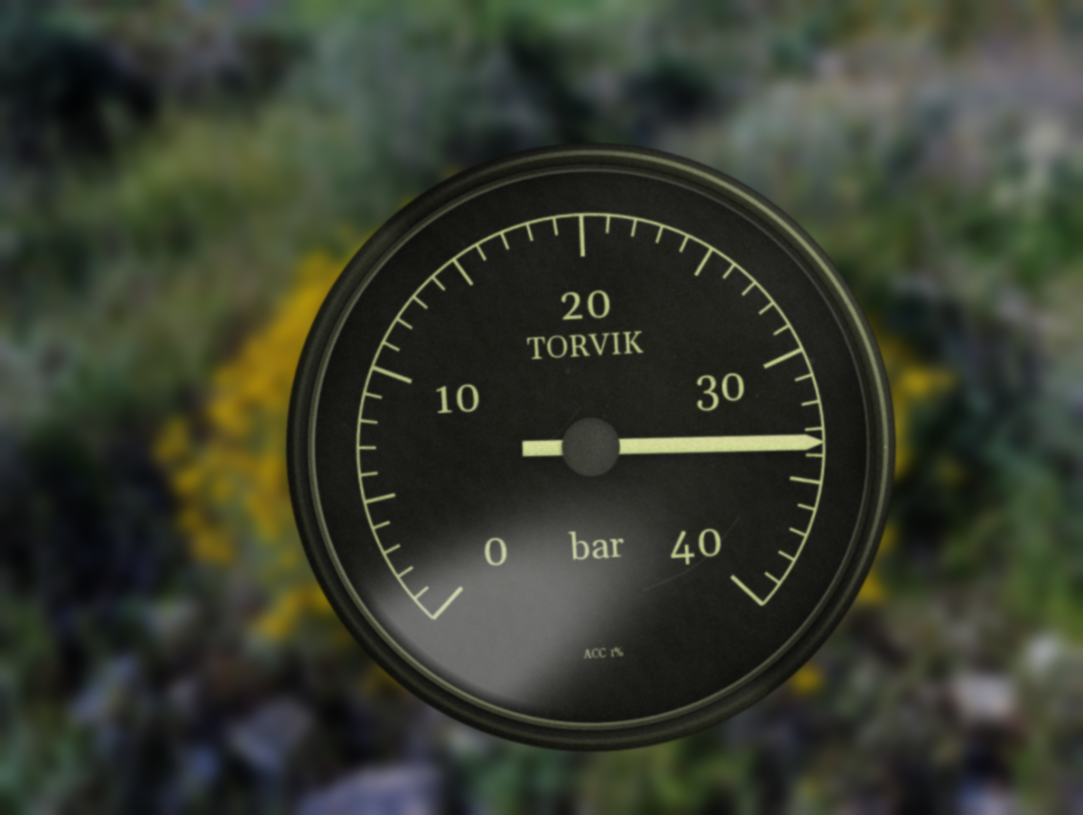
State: 33.5 bar
